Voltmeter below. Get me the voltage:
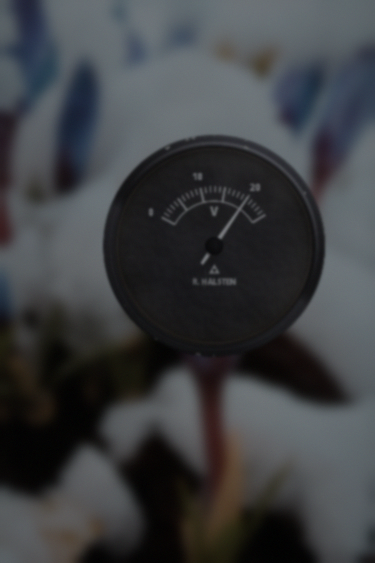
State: 20 V
